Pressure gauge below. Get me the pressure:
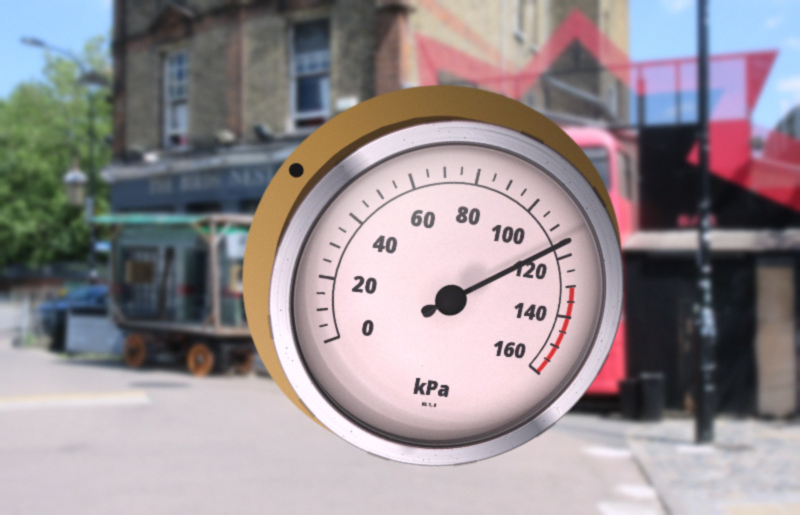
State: 115 kPa
